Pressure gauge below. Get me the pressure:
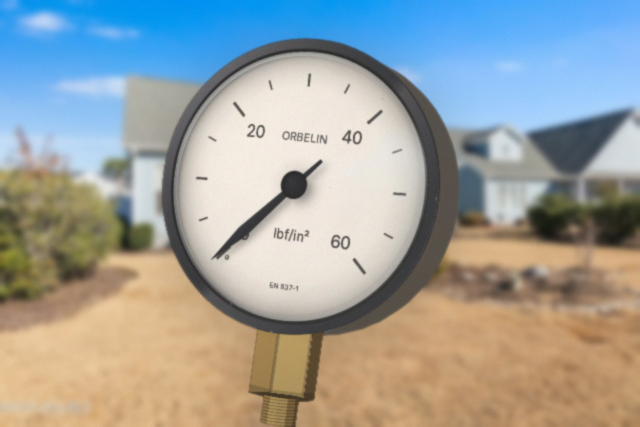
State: 0 psi
